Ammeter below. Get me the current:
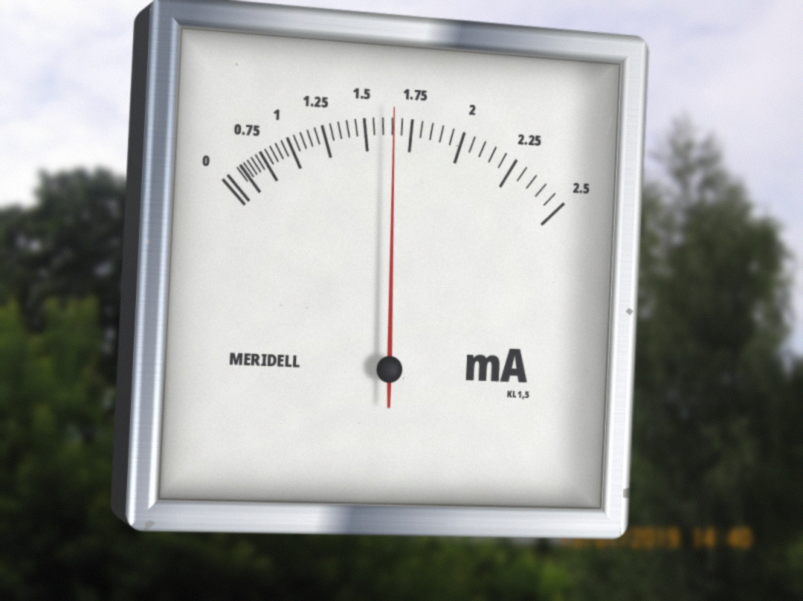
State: 1.65 mA
